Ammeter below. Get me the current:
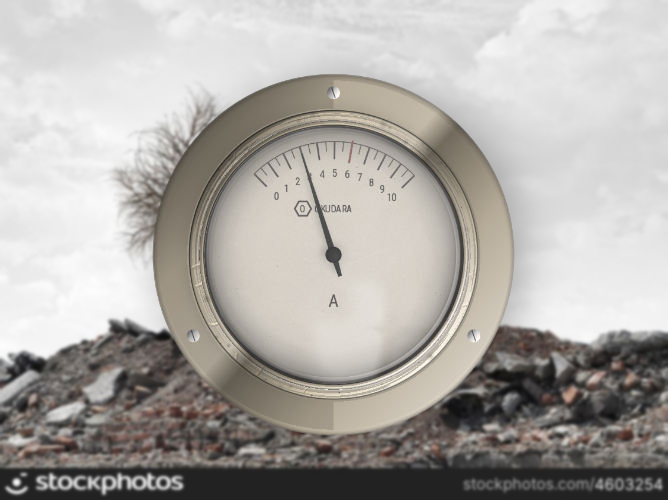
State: 3 A
